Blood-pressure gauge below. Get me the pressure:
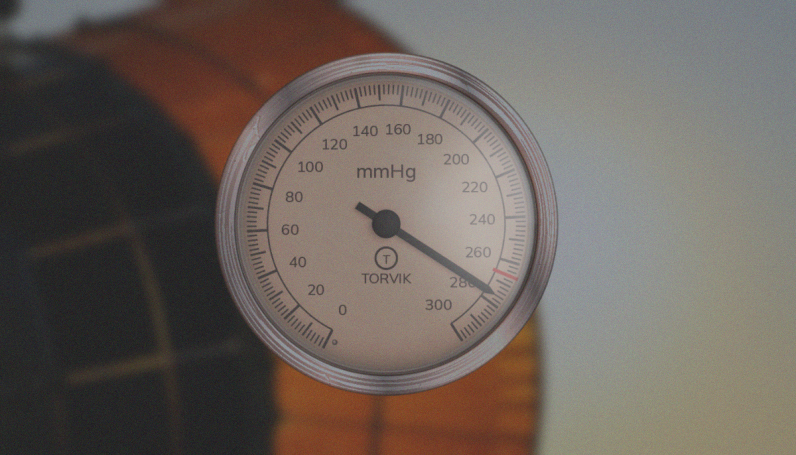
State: 276 mmHg
